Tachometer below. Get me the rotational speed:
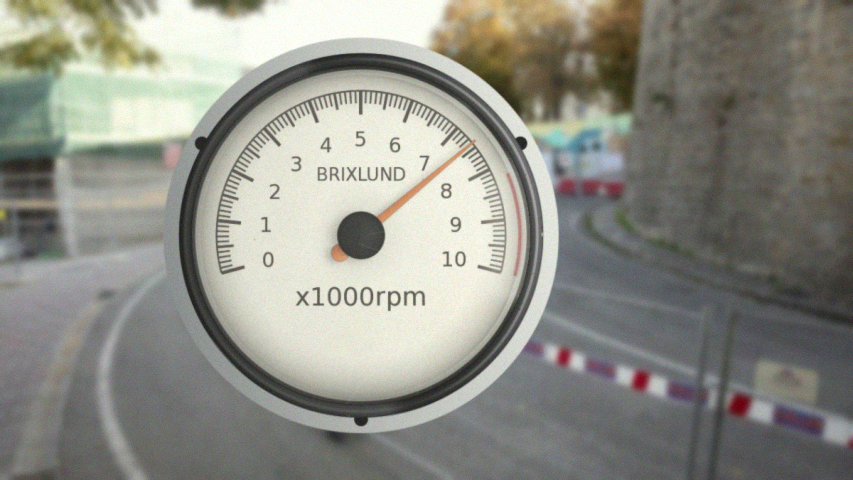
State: 7400 rpm
